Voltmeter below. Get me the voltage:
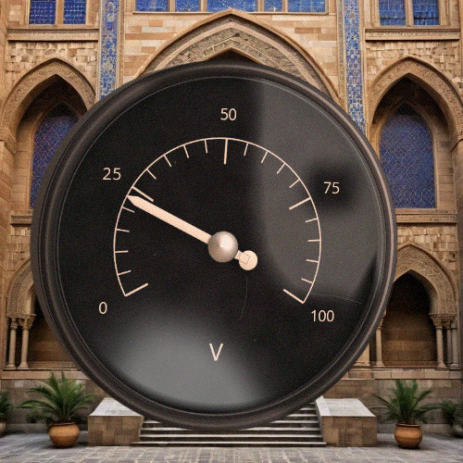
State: 22.5 V
